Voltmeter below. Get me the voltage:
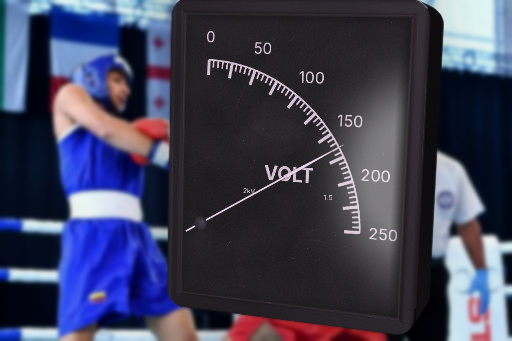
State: 165 V
